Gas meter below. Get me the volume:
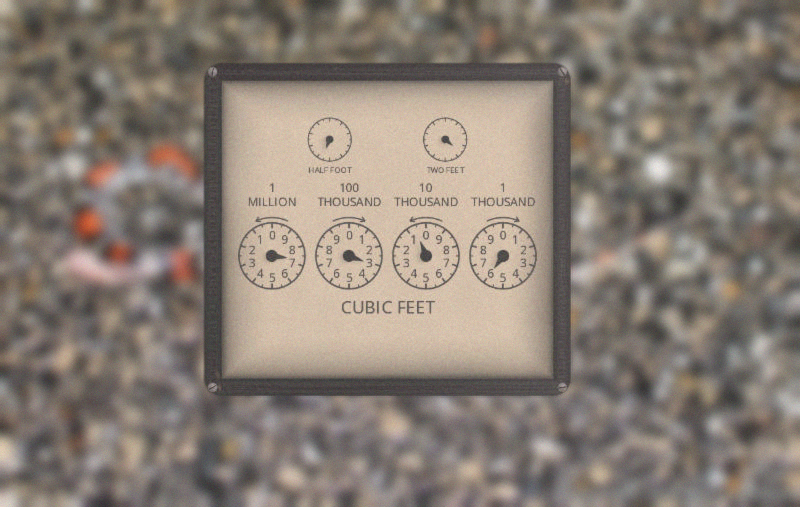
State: 730600 ft³
